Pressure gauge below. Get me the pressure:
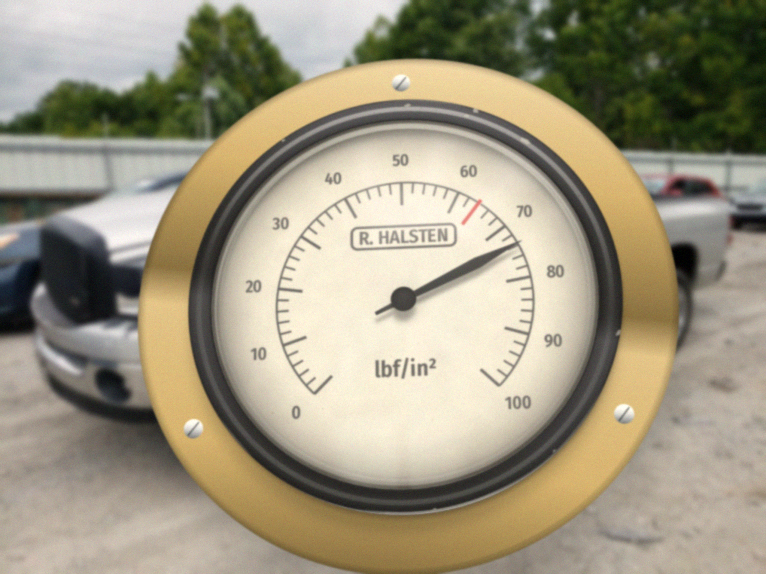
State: 74 psi
